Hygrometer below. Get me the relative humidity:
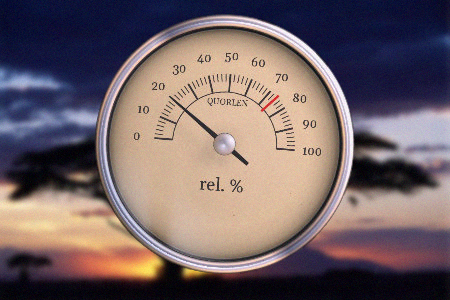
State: 20 %
